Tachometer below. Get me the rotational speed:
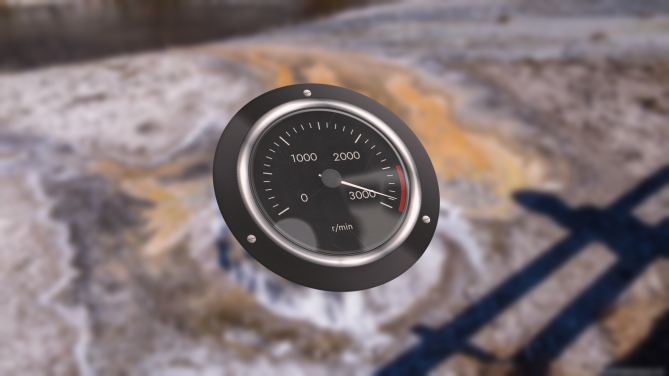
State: 2900 rpm
